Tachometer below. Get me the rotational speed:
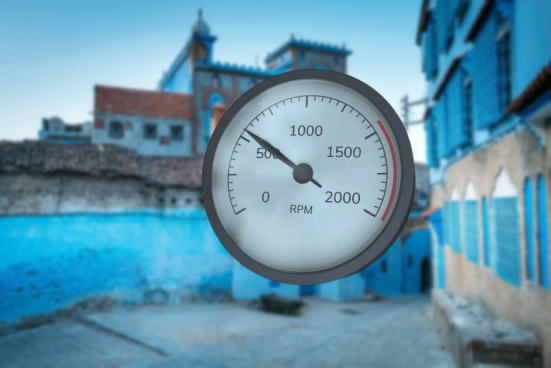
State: 550 rpm
